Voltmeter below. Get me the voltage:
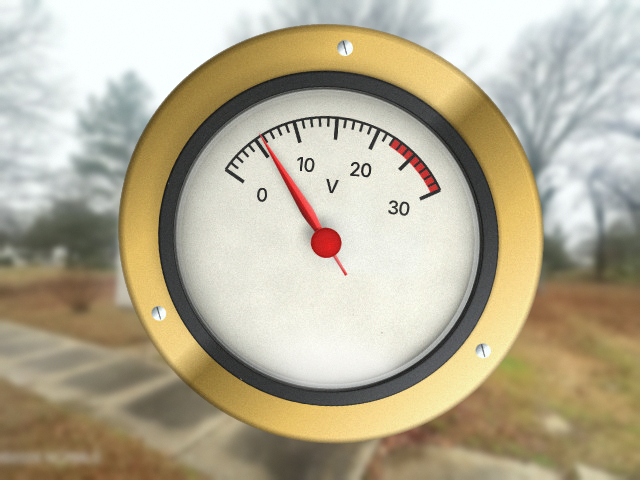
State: 6 V
